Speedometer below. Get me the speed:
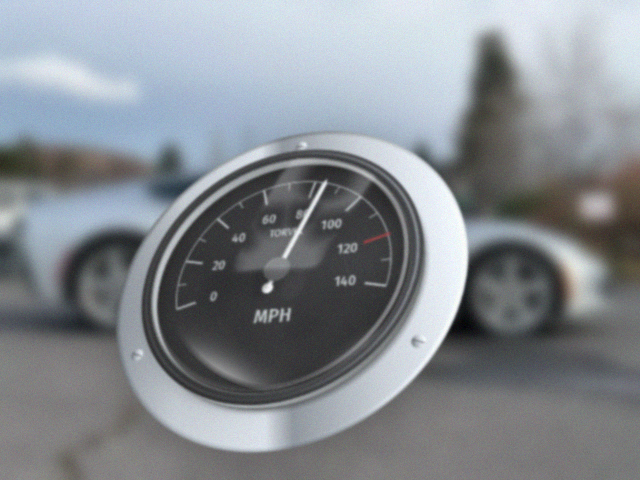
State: 85 mph
